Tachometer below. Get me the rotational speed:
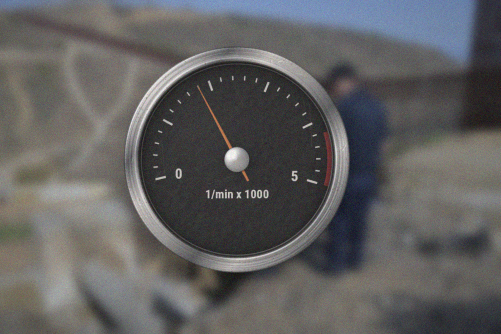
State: 1800 rpm
